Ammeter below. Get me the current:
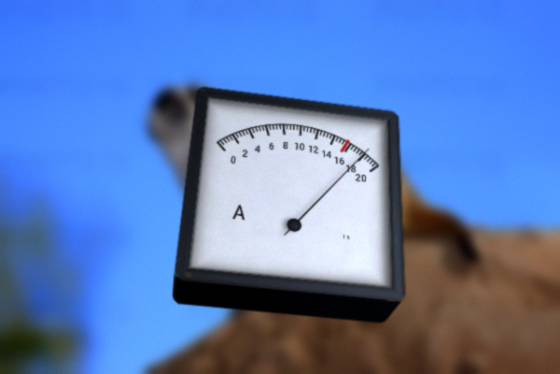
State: 18 A
